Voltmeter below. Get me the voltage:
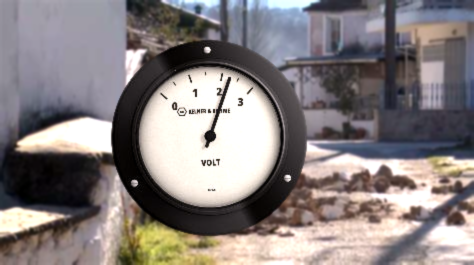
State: 2.25 V
